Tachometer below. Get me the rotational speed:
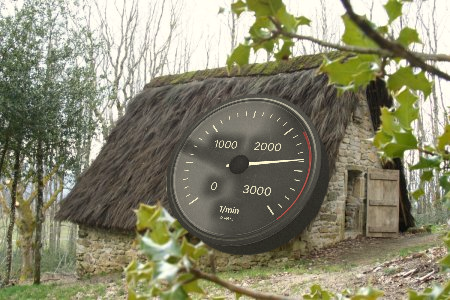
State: 2400 rpm
